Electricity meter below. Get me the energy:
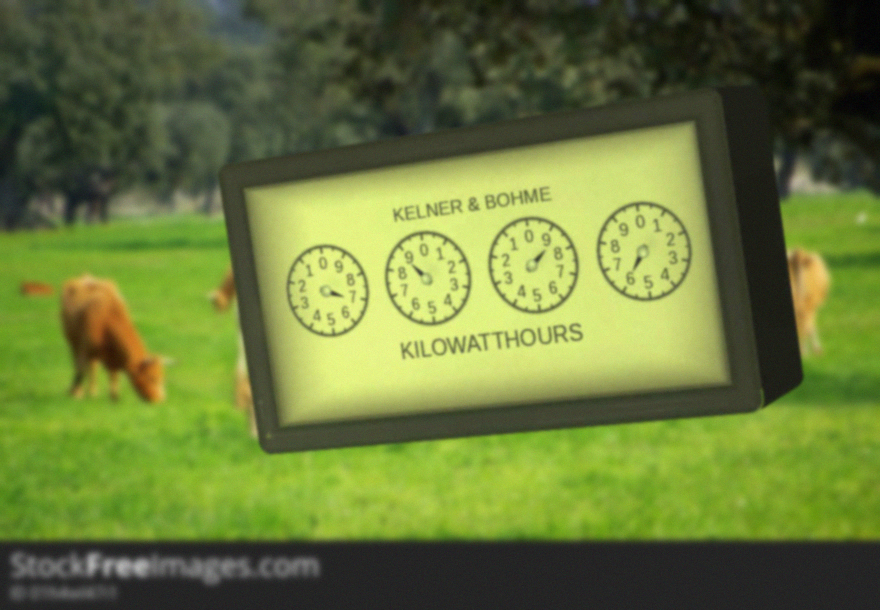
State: 6886 kWh
